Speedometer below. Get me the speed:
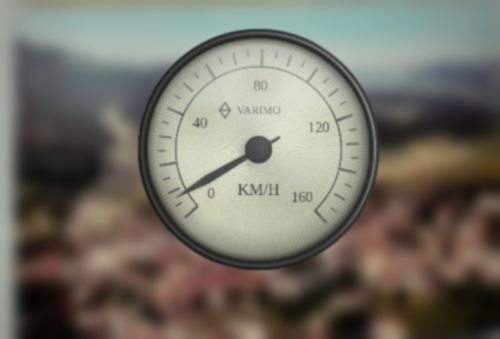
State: 7.5 km/h
